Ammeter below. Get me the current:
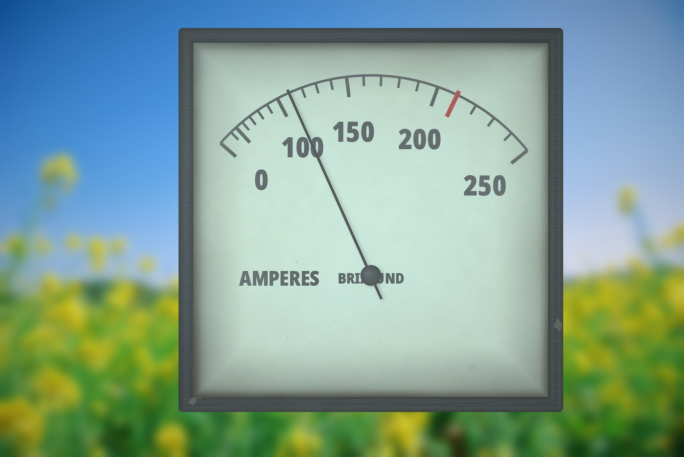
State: 110 A
